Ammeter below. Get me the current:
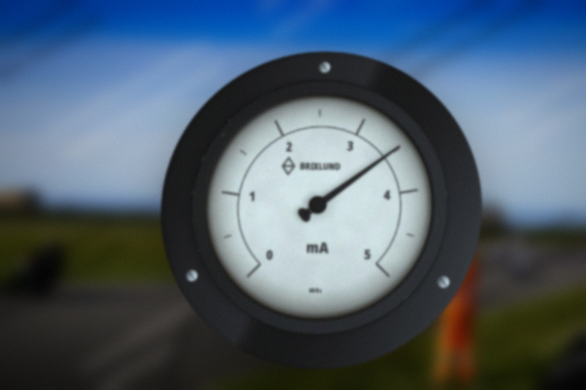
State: 3.5 mA
